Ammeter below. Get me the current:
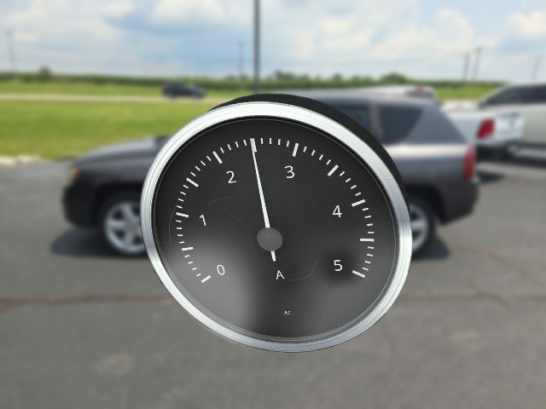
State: 2.5 A
